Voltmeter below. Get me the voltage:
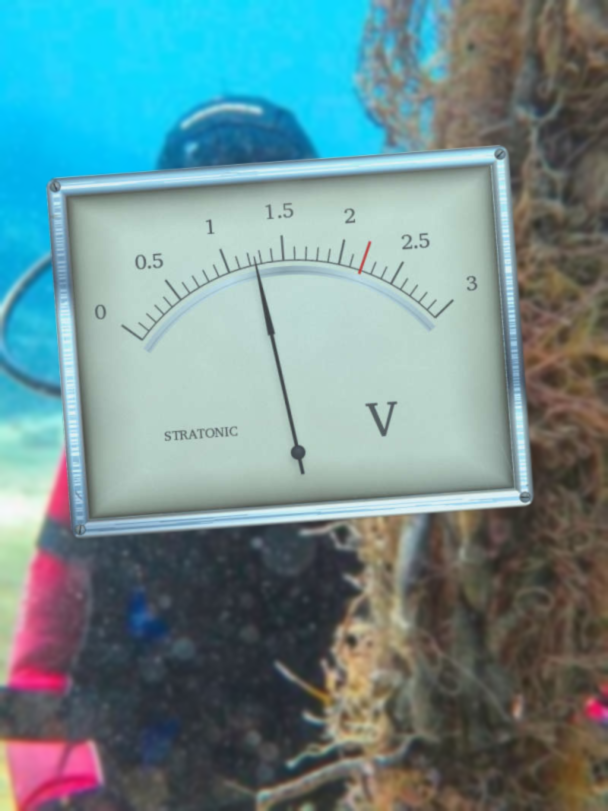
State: 1.25 V
